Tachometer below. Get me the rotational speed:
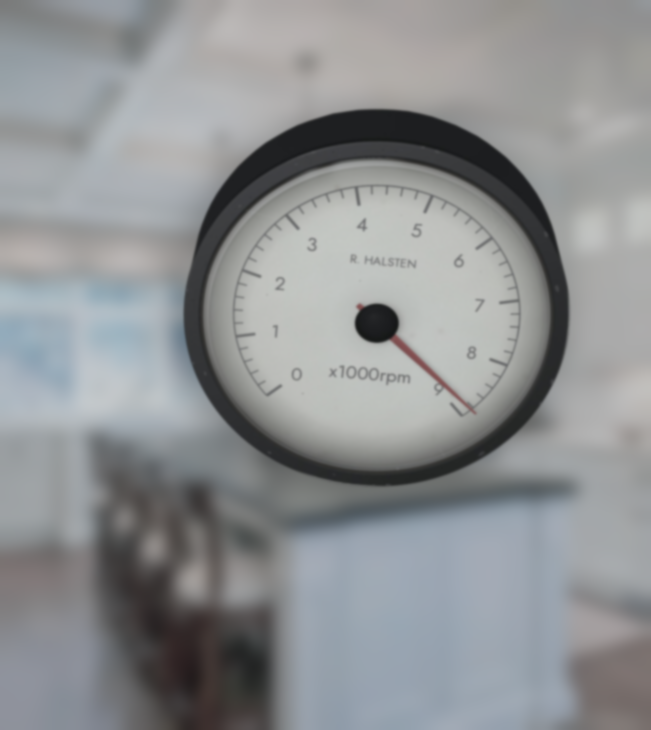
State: 8800 rpm
